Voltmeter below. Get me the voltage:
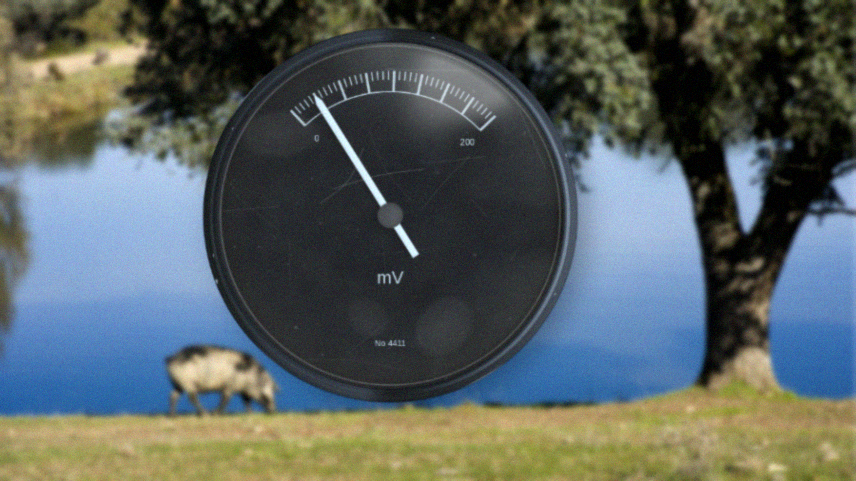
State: 25 mV
